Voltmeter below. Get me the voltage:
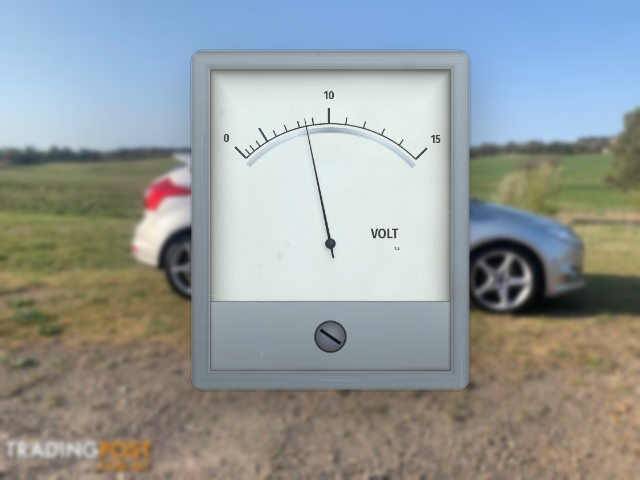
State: 8.5 V
